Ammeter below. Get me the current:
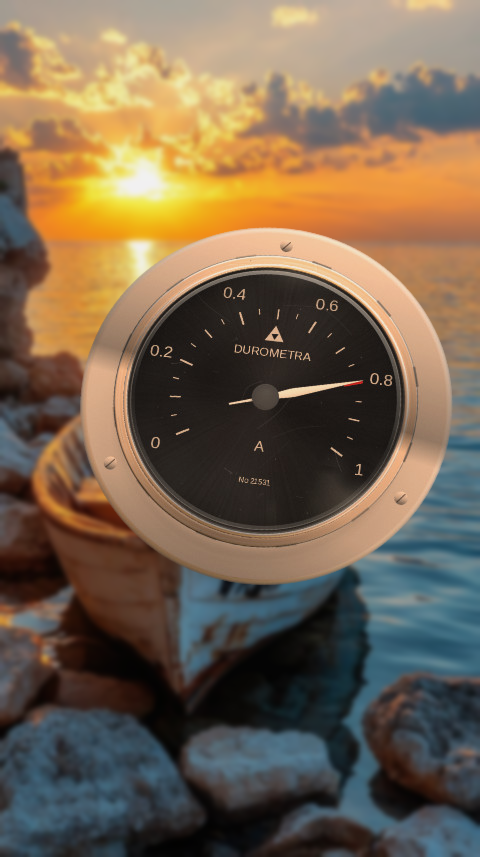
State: 0.8 A
